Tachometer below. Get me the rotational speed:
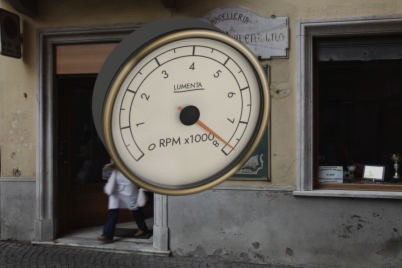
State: 7750 rpm
